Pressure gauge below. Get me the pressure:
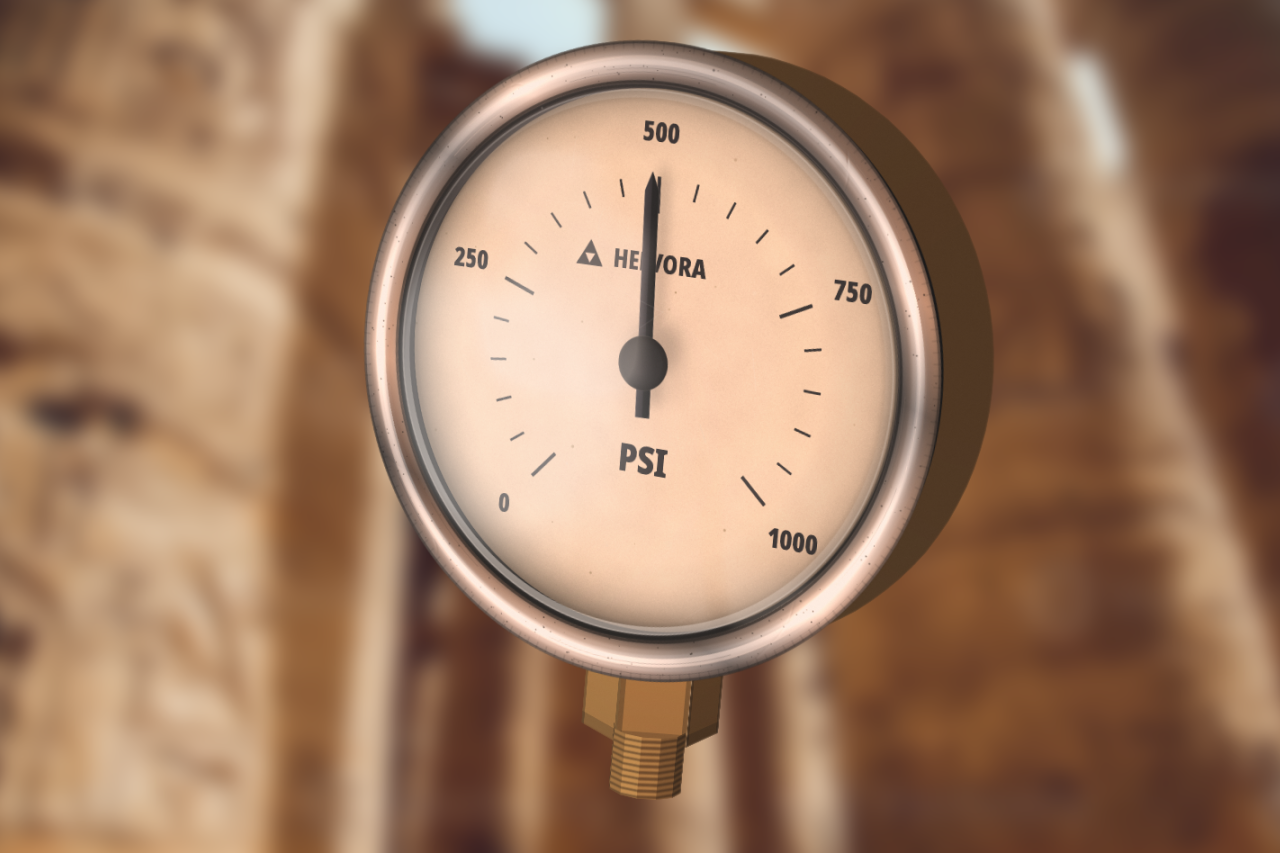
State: 500 psi
